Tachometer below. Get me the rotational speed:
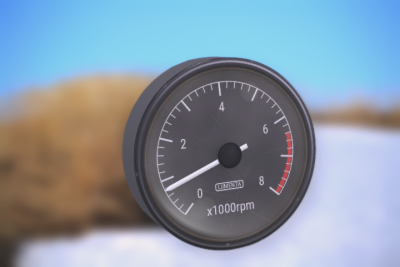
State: 800 rpm
